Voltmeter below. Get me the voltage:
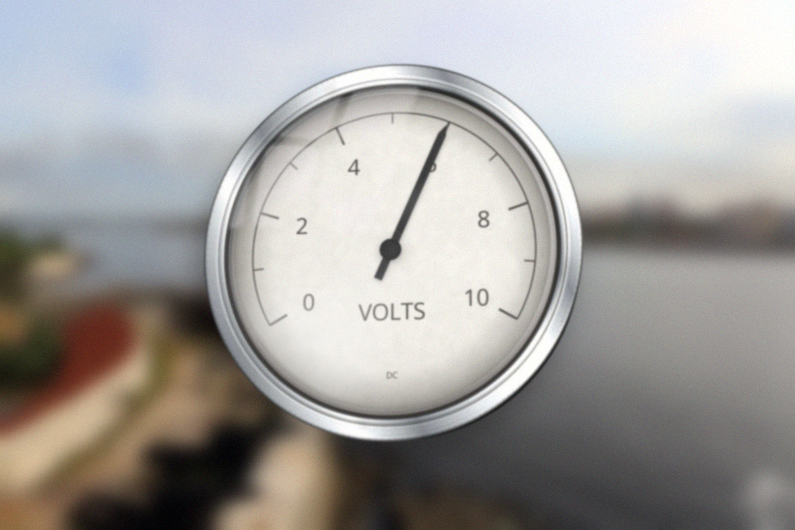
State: 6 V
